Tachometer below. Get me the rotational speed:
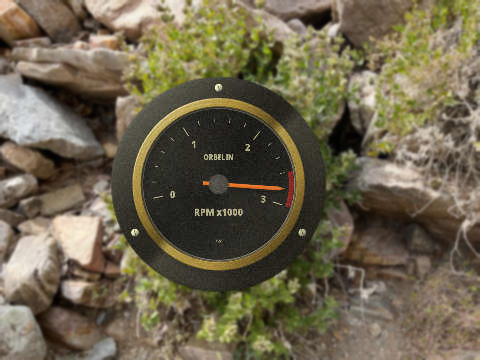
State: 2800 rpm
